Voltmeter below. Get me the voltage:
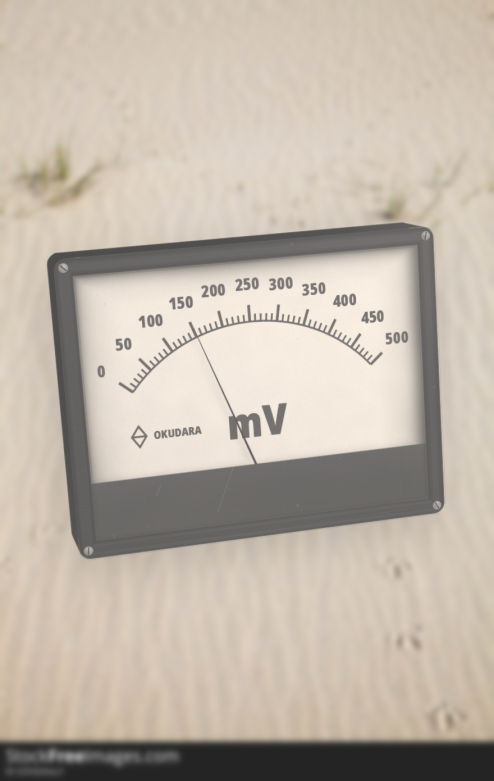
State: 150 mV
